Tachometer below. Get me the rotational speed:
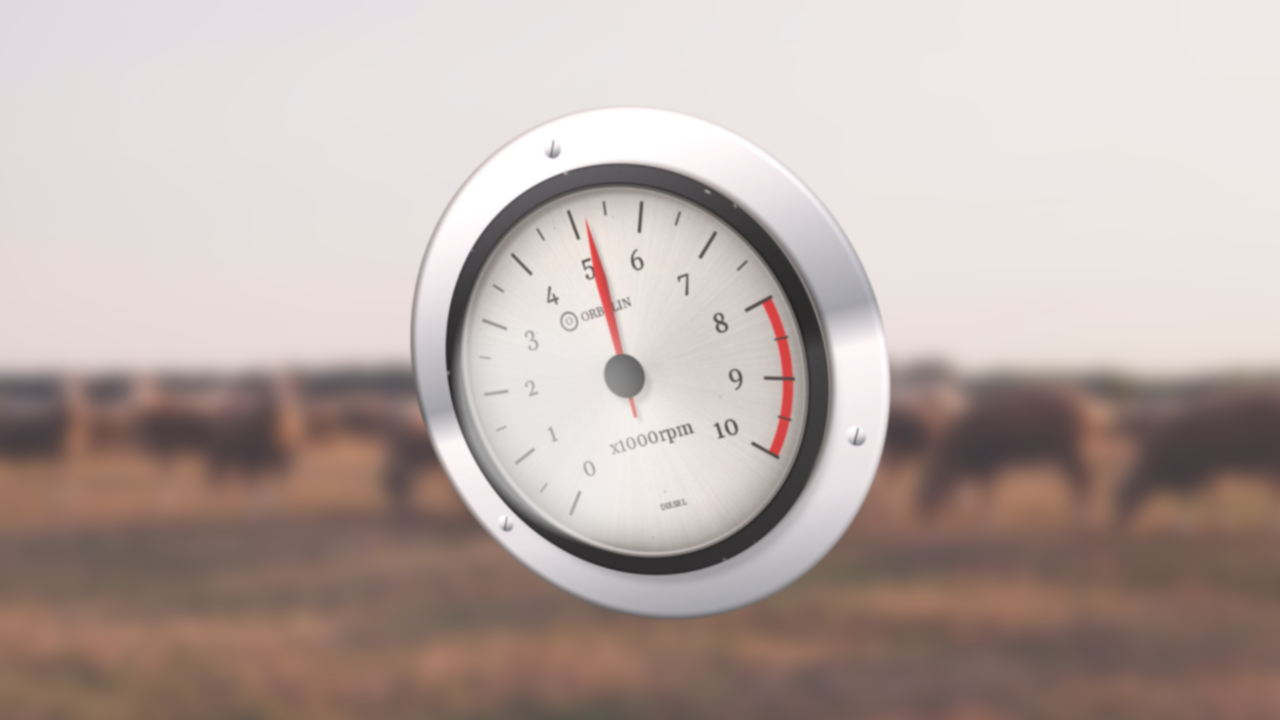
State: 5250 rpm
